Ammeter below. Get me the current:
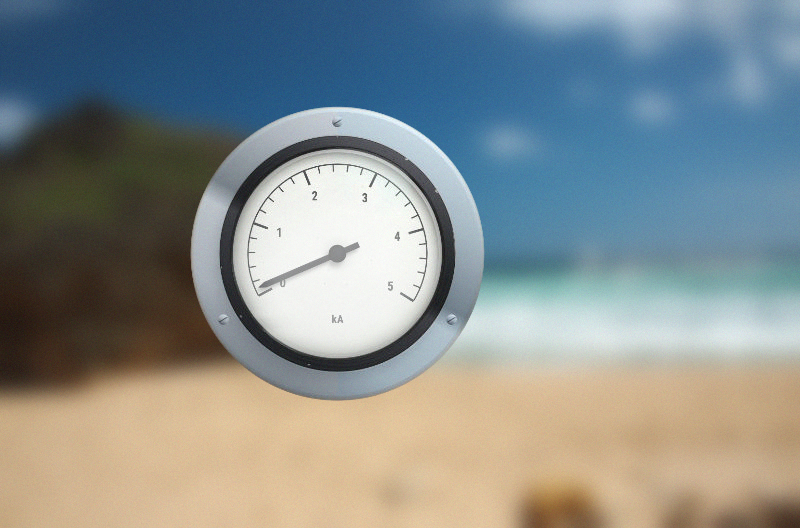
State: 0.1 kA
